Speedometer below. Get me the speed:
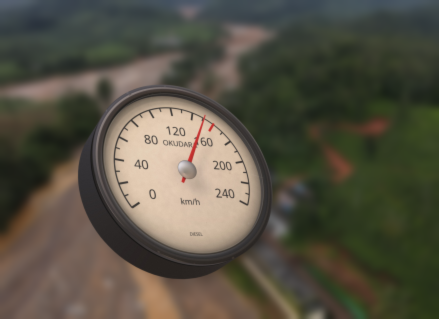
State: 150 km/h
